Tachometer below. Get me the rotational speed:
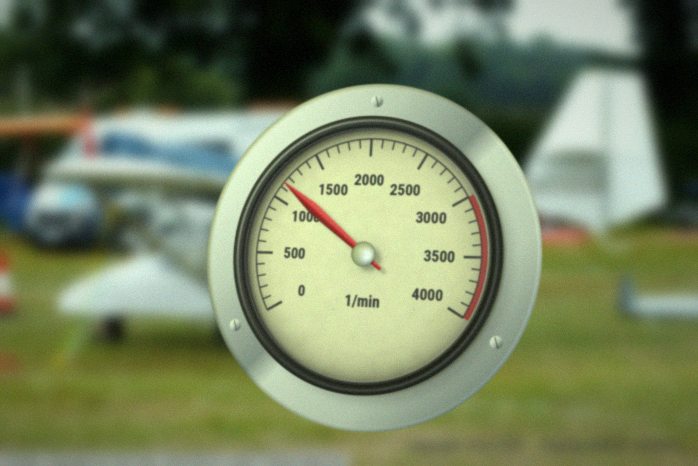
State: 1150 rpm
